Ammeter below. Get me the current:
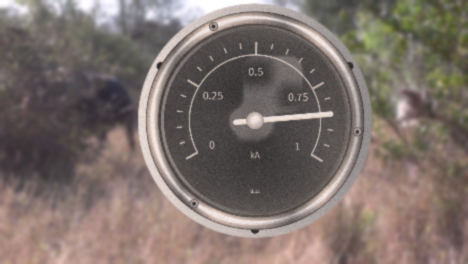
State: 0.85 kA
